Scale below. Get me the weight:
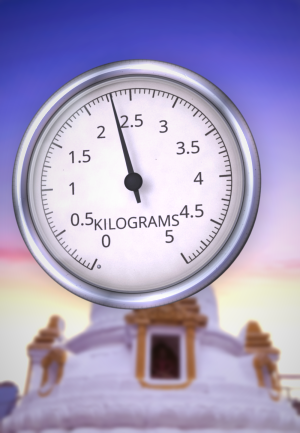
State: 2.3 kg
